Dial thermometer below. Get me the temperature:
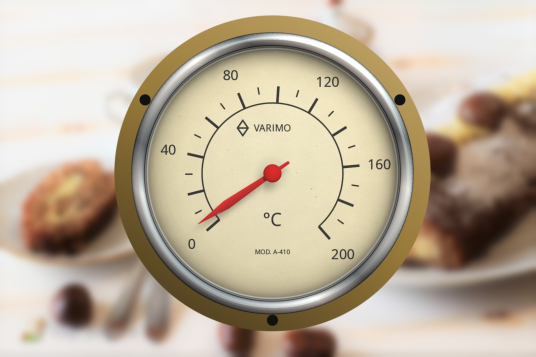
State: 5 °C
